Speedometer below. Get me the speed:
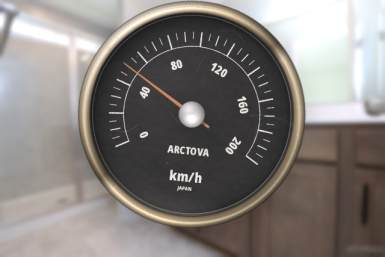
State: 50 km/h
